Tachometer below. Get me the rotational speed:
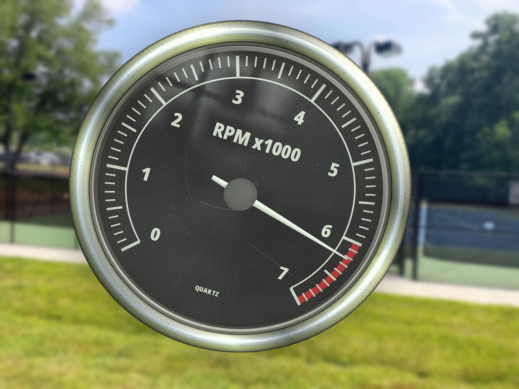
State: 6200 rpm
